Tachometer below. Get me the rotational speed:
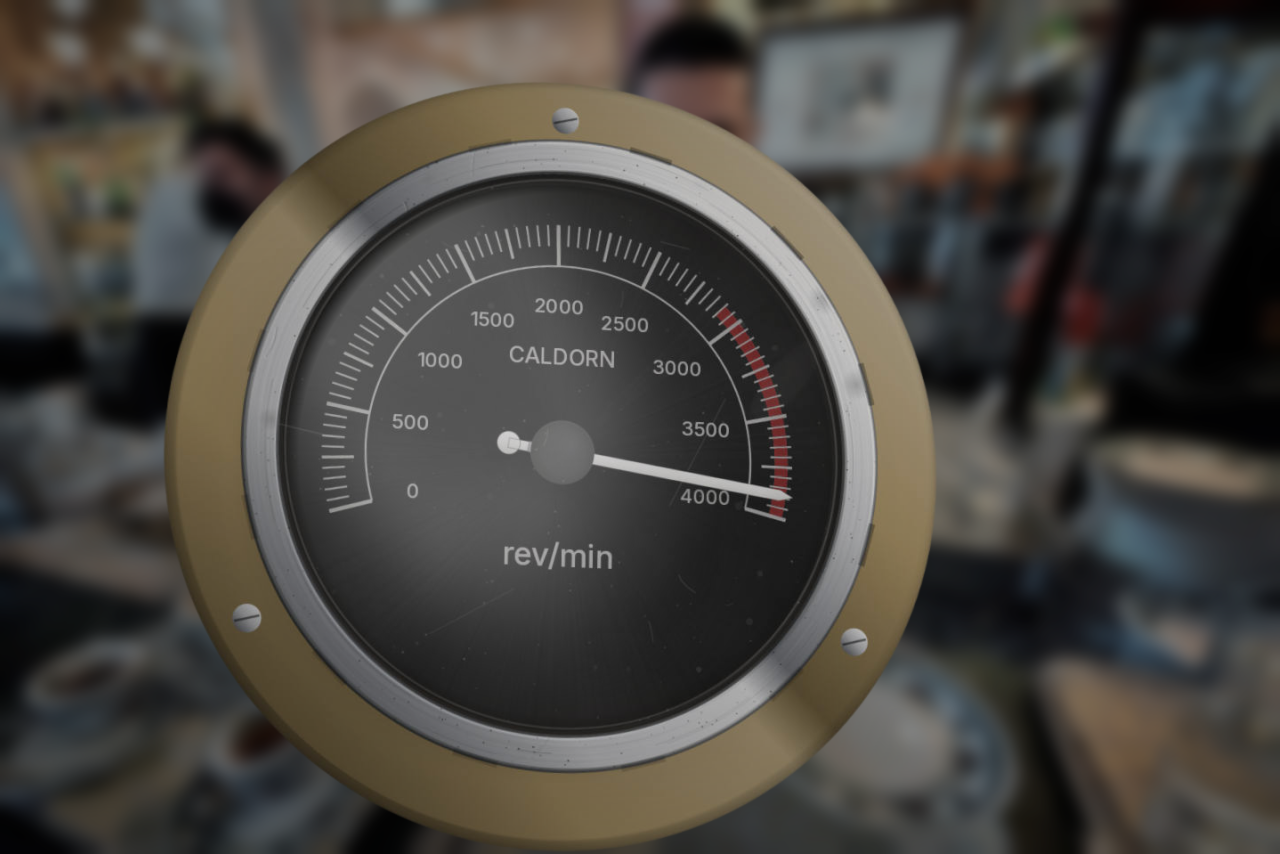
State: 3900 rpm
